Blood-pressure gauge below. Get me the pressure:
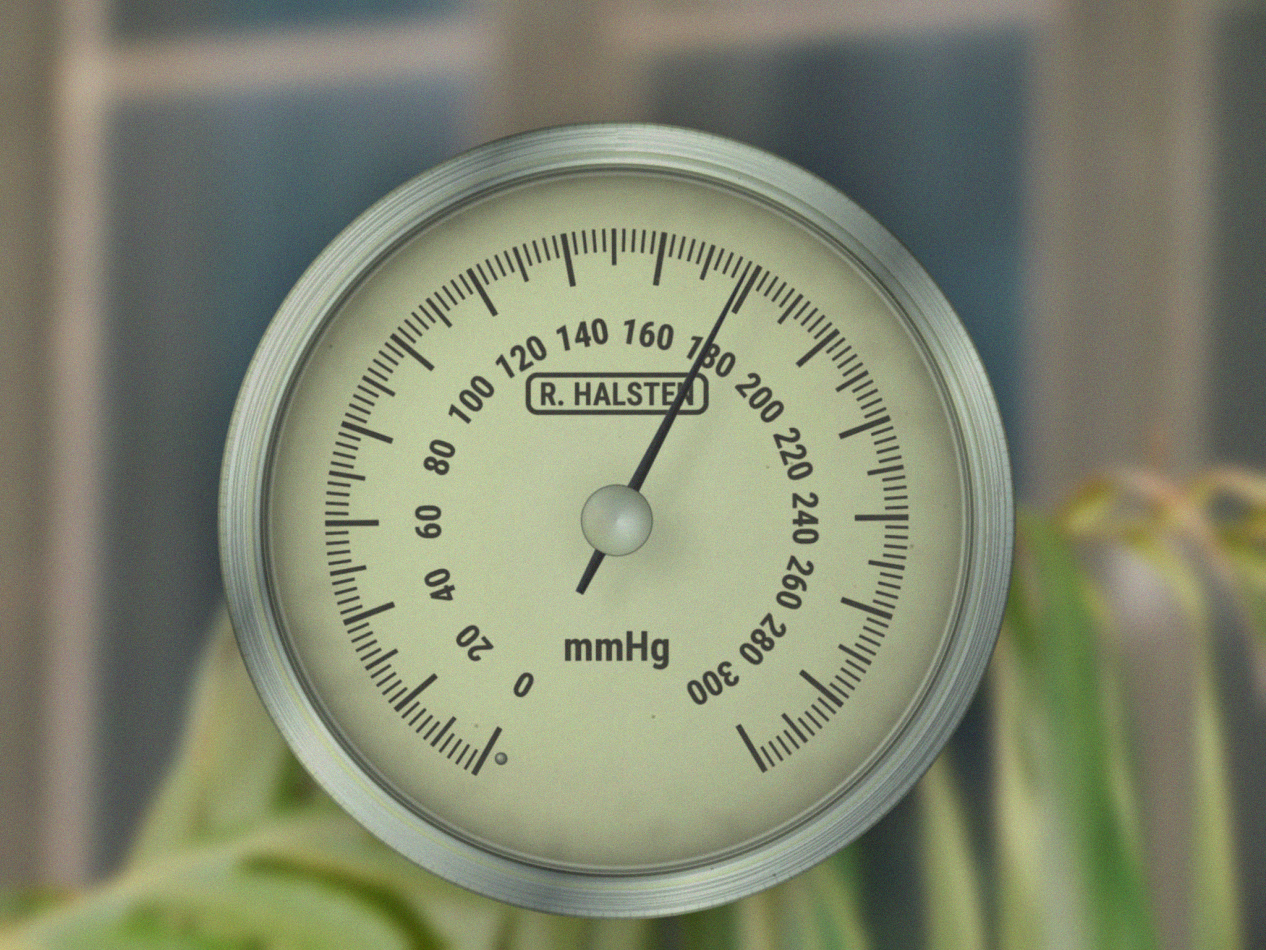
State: 178 mmHg
